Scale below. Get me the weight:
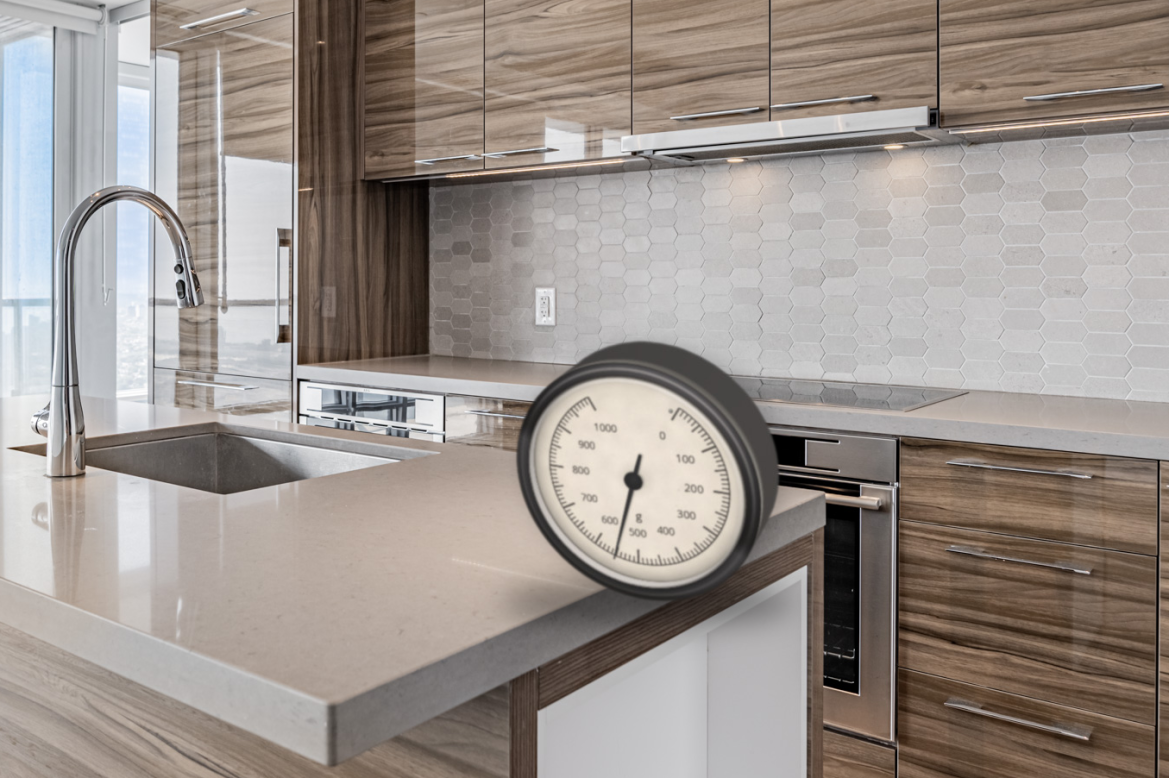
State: 550 g
